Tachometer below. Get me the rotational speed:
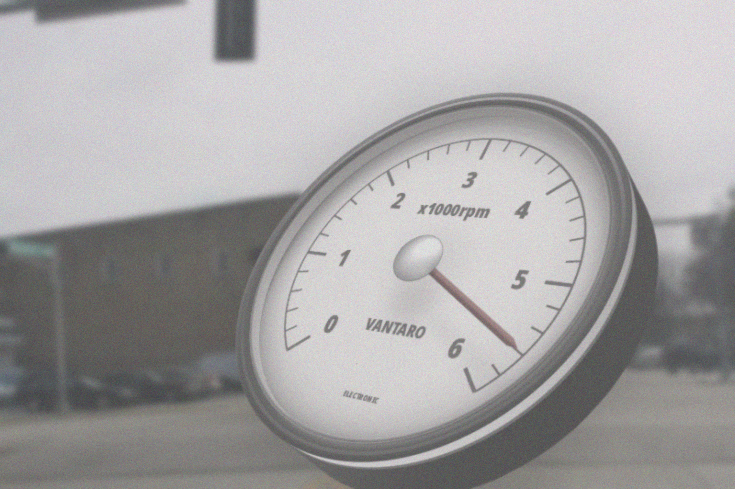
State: 5600 rpm
